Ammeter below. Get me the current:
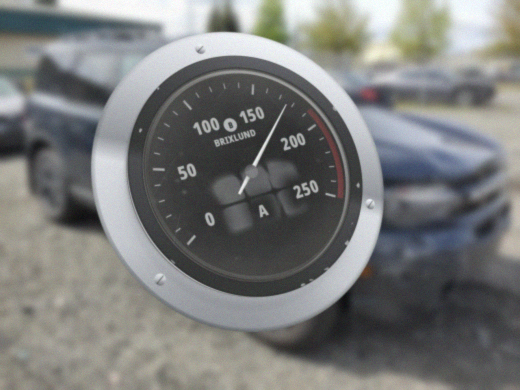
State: 175 A
